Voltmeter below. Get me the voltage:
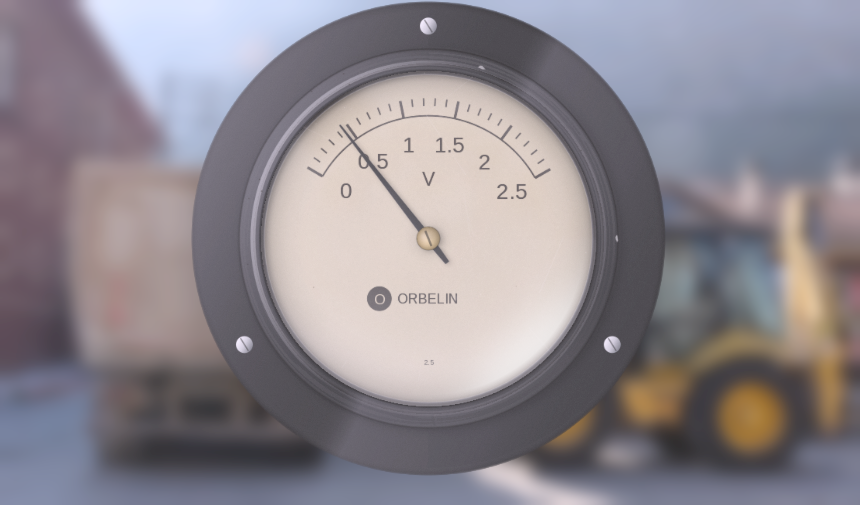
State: 0.45 V
